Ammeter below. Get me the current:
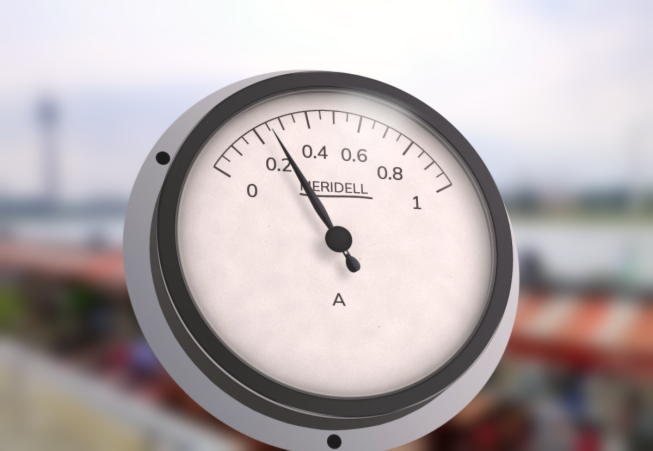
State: 0.25 A
